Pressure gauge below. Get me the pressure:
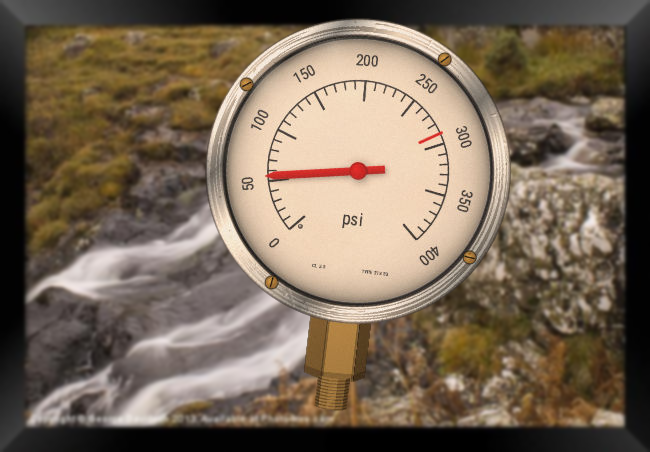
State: 55 psi
